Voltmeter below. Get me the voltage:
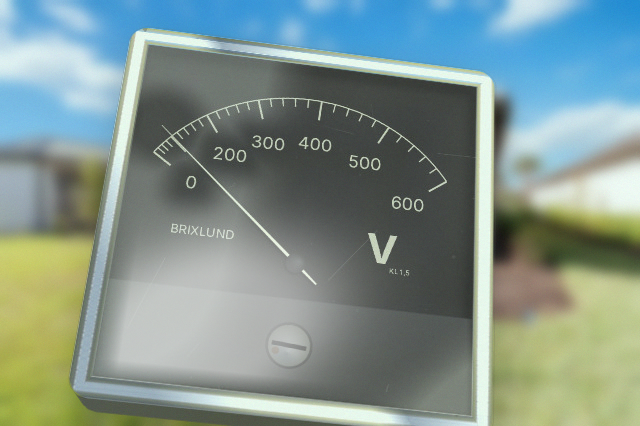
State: 100 V
